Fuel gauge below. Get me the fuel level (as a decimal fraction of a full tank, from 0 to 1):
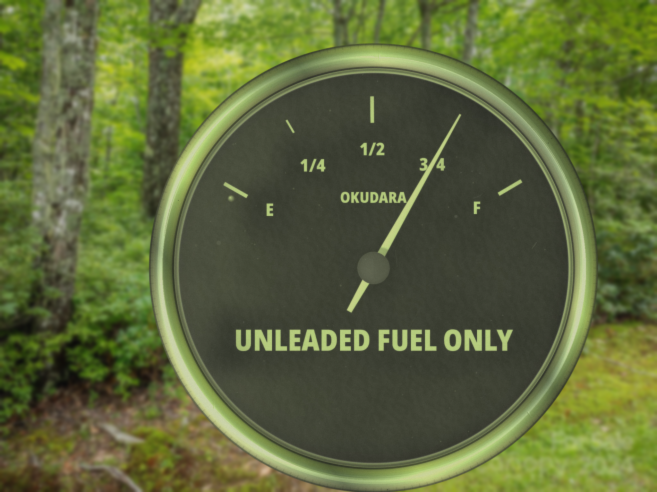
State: 0.75
